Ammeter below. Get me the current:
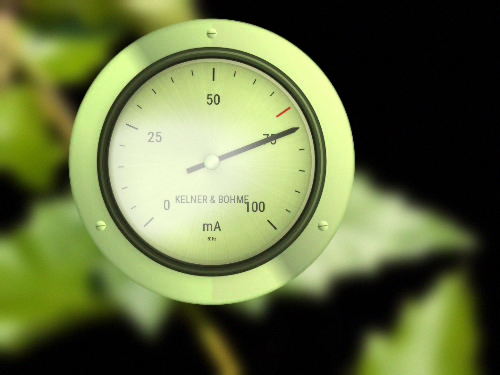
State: 75 mA
